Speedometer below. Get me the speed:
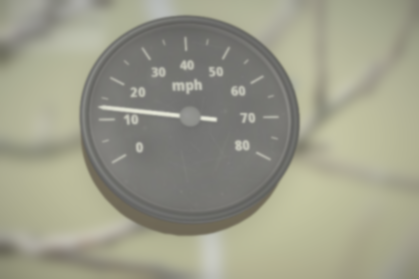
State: 12.5 mph
